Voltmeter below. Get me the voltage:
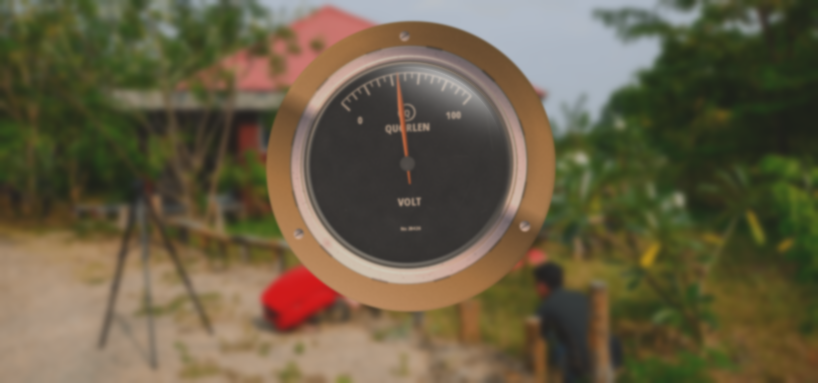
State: 45 V
